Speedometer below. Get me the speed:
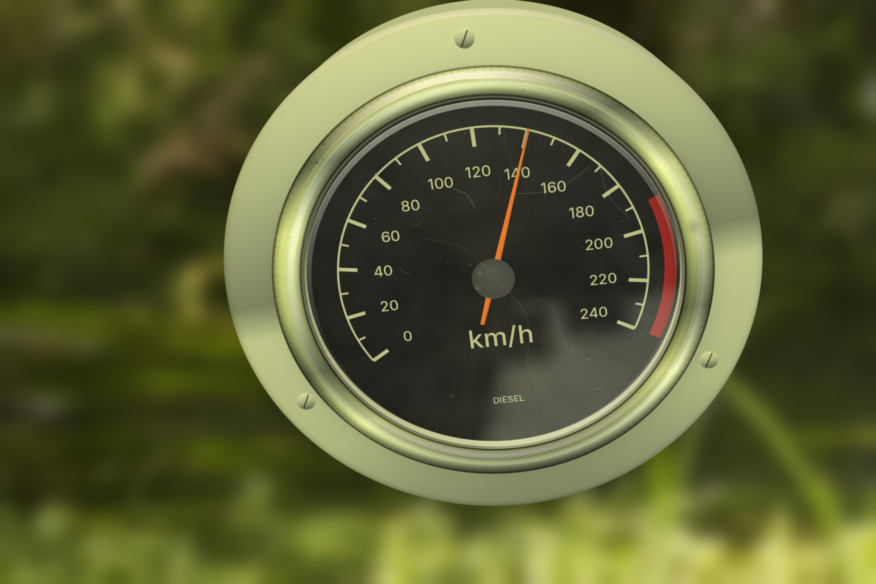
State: 140 km/h
